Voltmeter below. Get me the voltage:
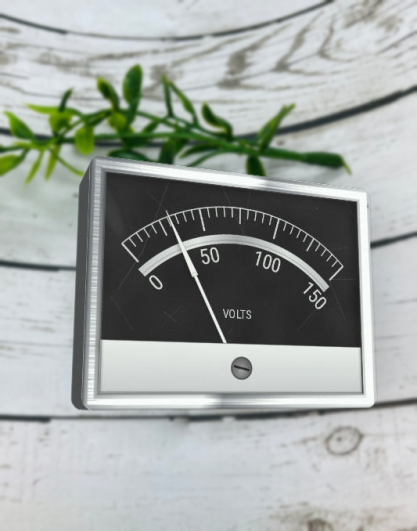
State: 30 V
